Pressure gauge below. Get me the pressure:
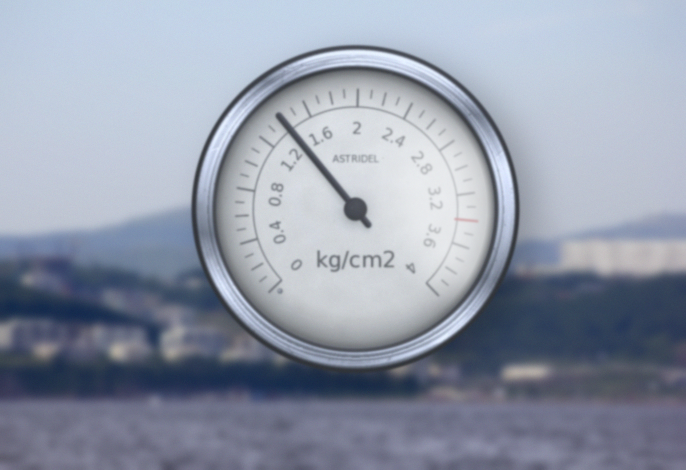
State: 1.4 kg/cm²
